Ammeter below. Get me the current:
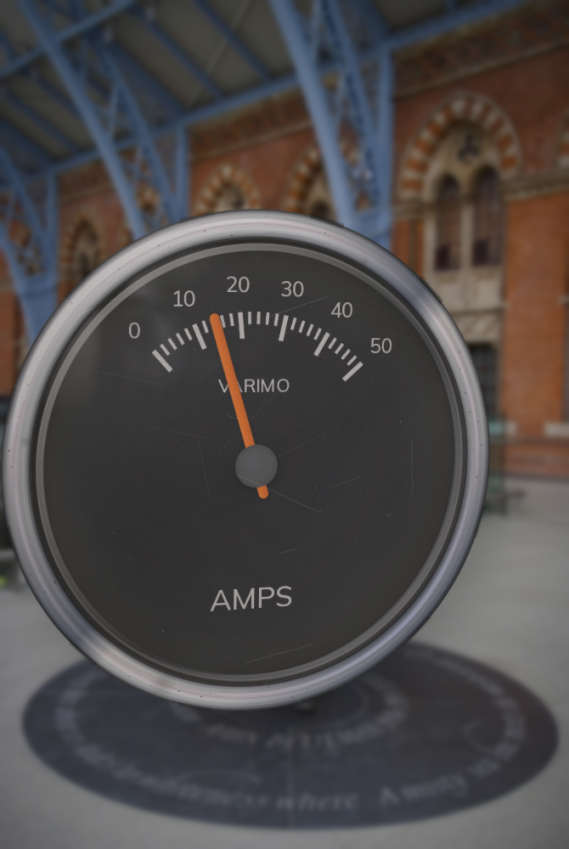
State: 14 A
